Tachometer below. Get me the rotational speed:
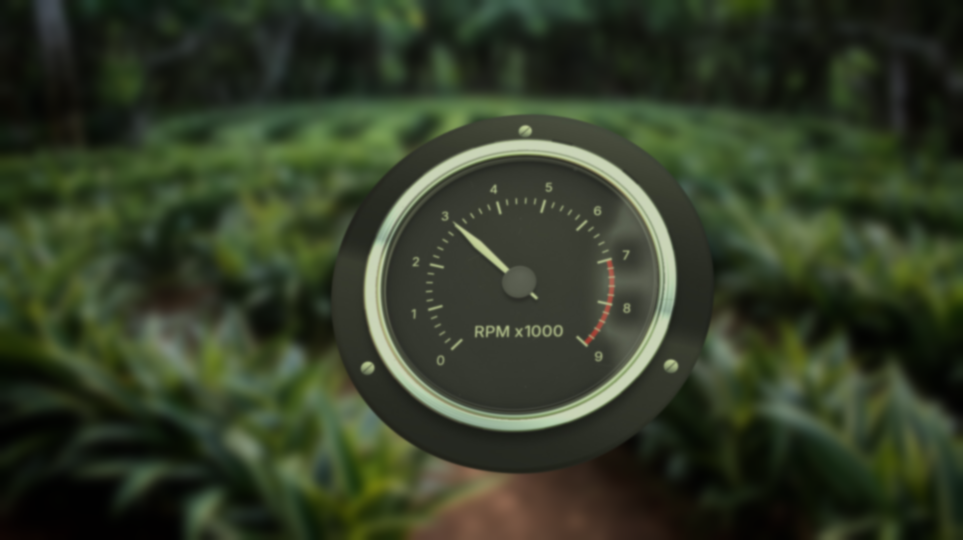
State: 3000 rpm
